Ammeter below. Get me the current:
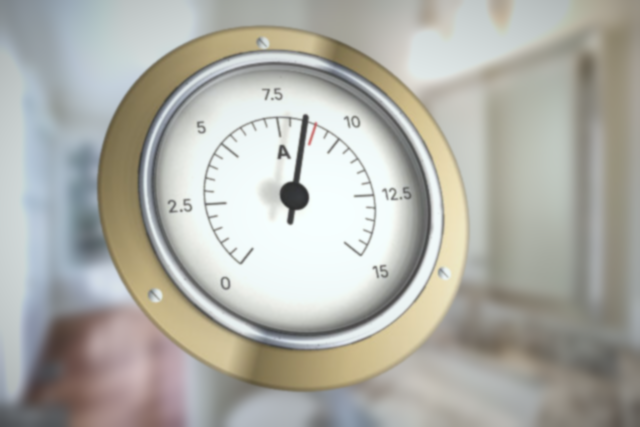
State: 8.5 A
